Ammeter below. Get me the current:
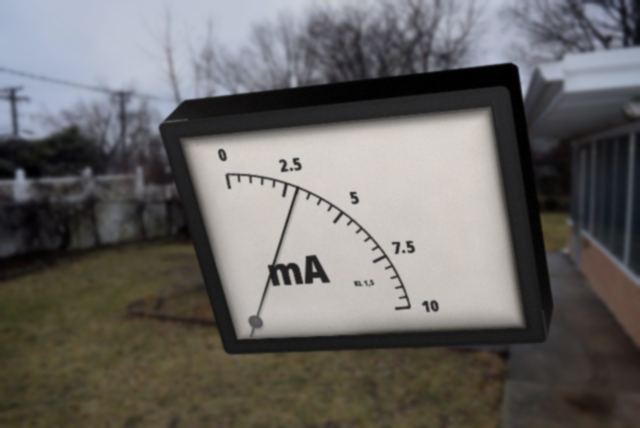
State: 3 mA
